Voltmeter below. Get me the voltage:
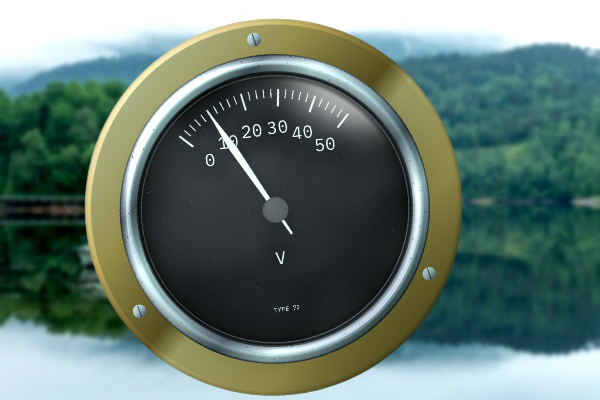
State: 10 V
